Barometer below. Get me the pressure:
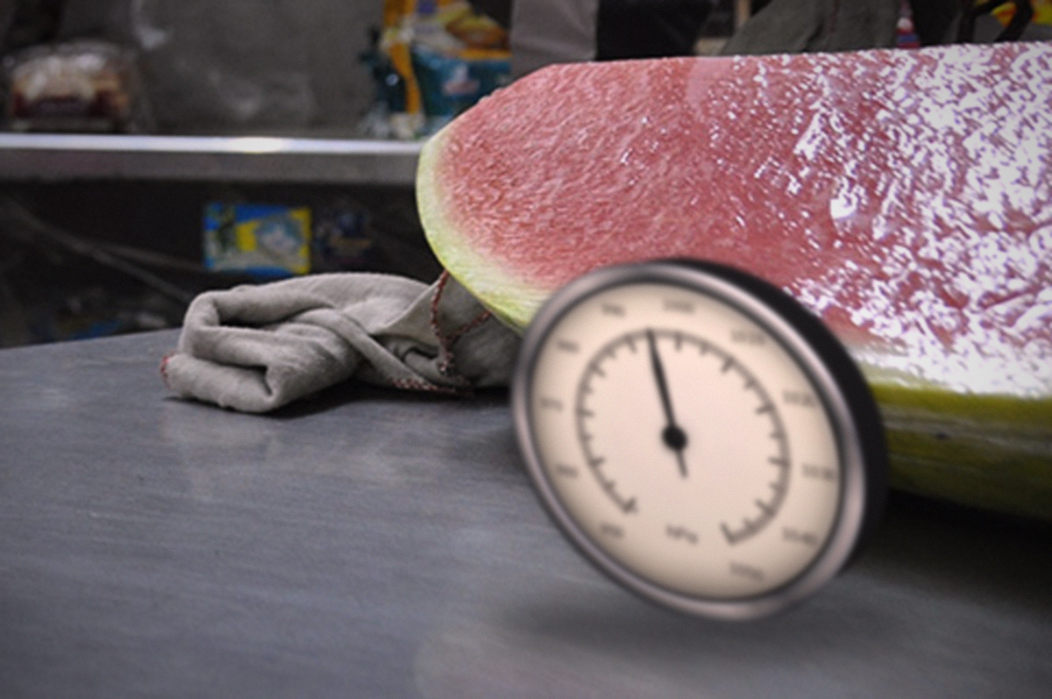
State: 995 hPa
